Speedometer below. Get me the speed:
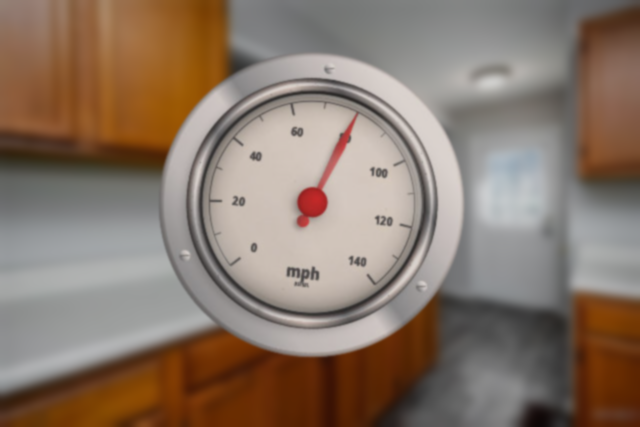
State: 80 mph
